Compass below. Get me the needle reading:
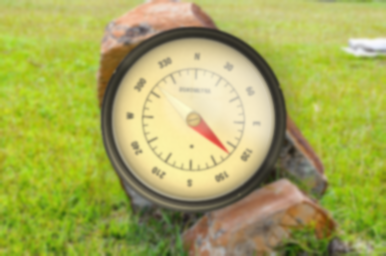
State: 130 °
